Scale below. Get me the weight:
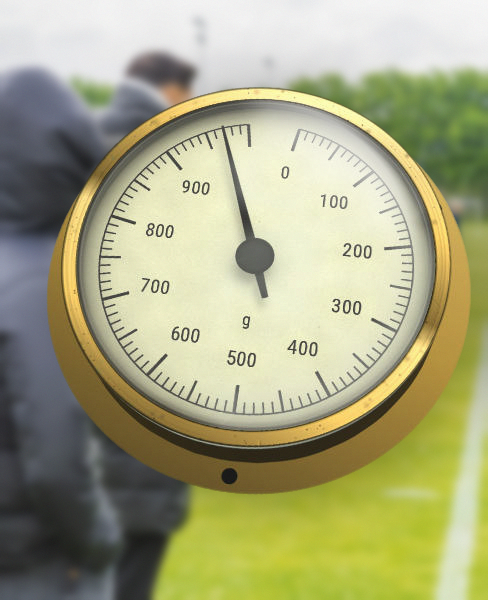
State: 970 g
